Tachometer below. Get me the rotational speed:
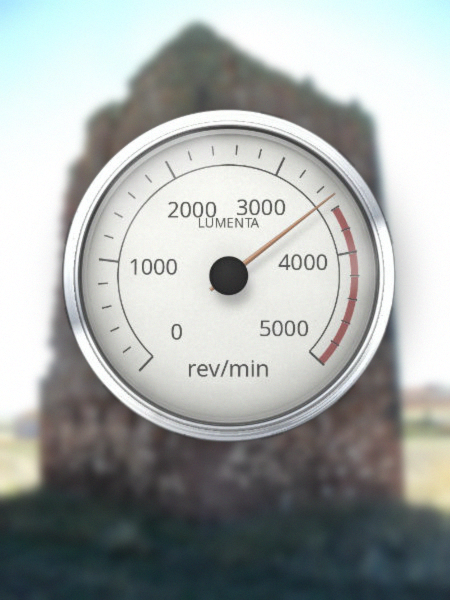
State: 3500 rpm
